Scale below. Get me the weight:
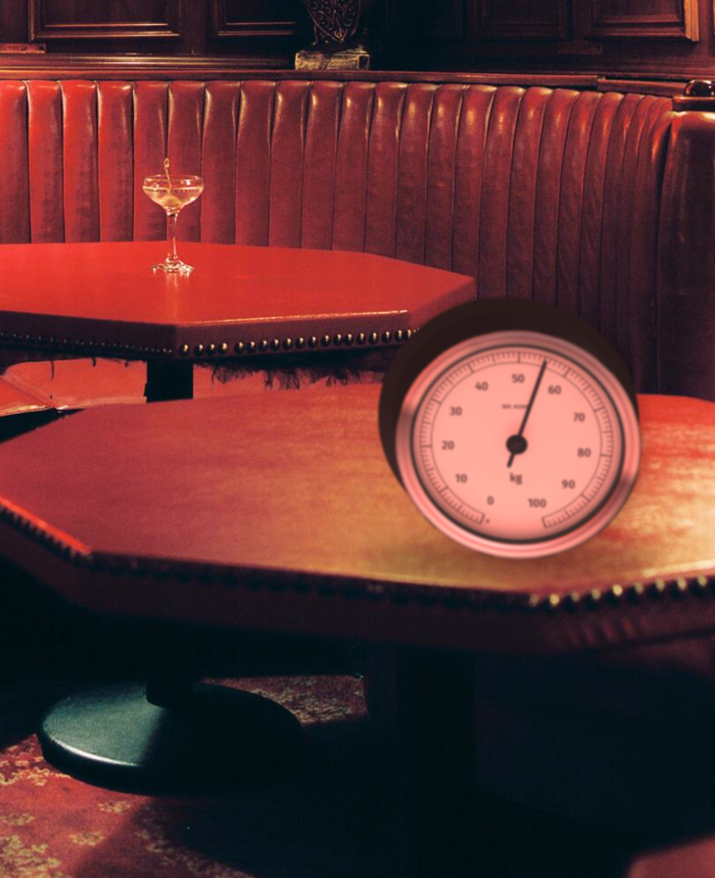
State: 55 kg
